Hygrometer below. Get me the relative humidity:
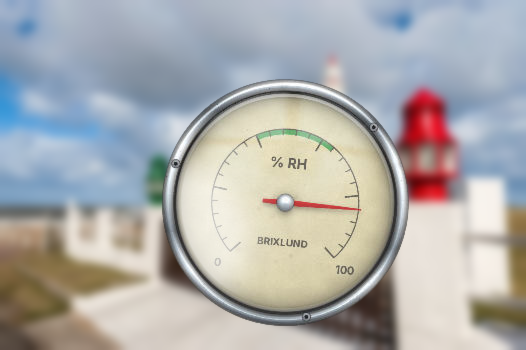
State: 84 %
